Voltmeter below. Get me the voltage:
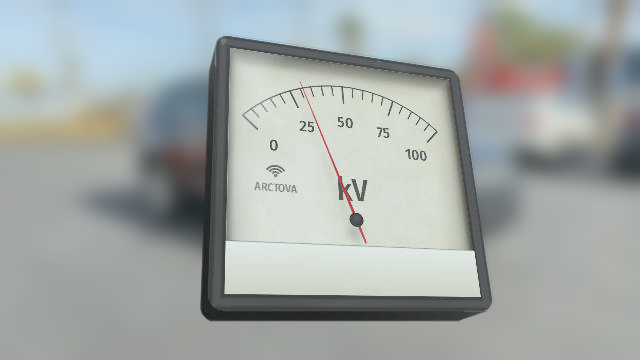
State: 30 kV
